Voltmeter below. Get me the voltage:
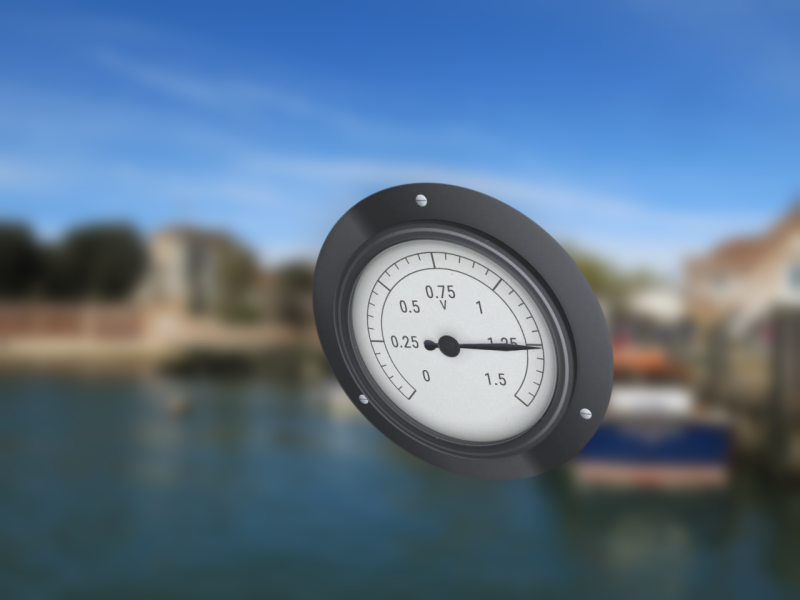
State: 1.25 V
